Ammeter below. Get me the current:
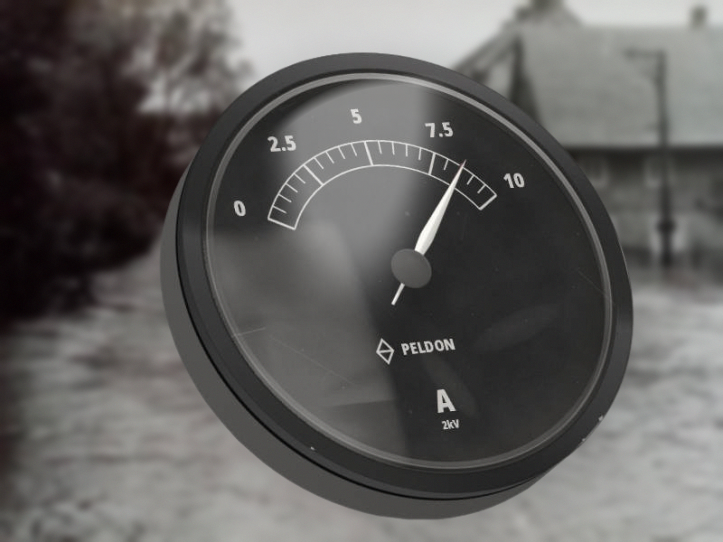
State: 8.5 A
